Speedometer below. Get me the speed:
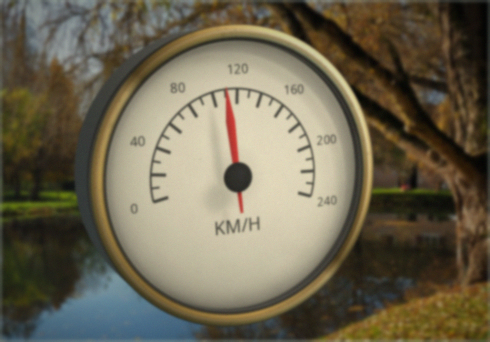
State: 110 km/h
